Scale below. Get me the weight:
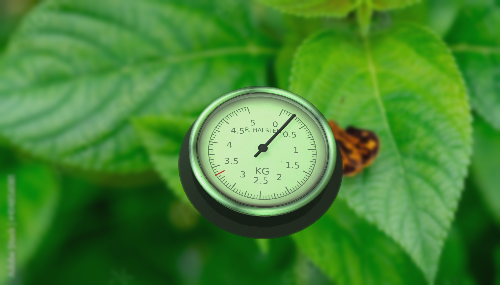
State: 0.25 kg
